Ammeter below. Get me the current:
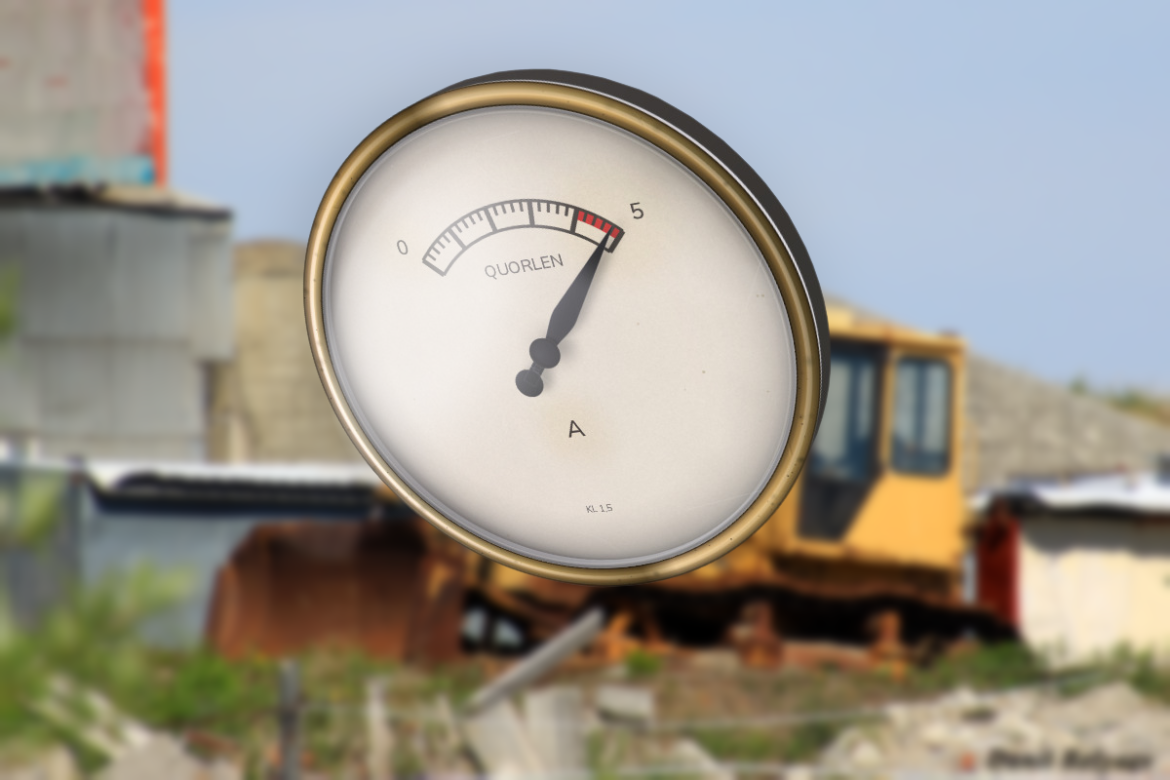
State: 4.8 A
